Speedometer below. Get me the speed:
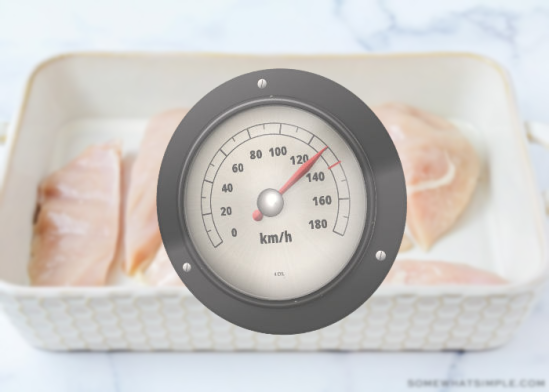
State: 130 km/h
